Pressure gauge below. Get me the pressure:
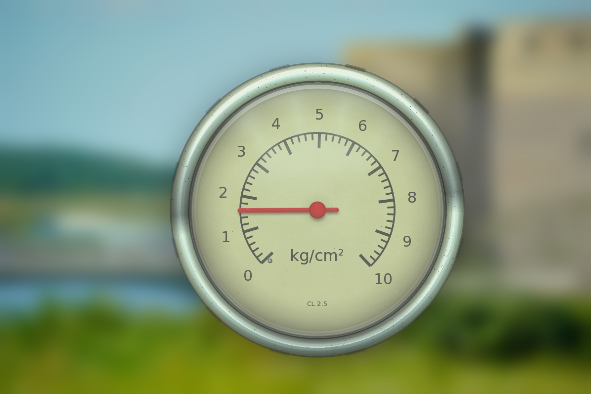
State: 1.6 kg/cm²
